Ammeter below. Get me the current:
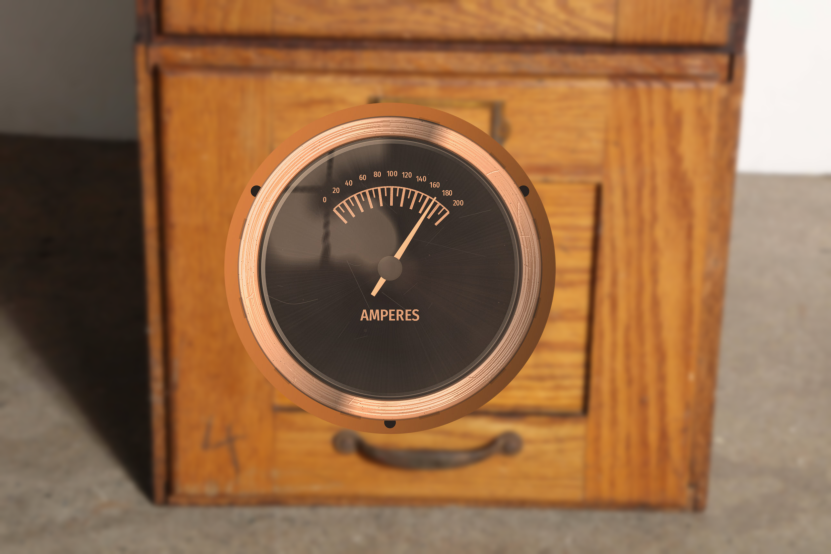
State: 170 A
